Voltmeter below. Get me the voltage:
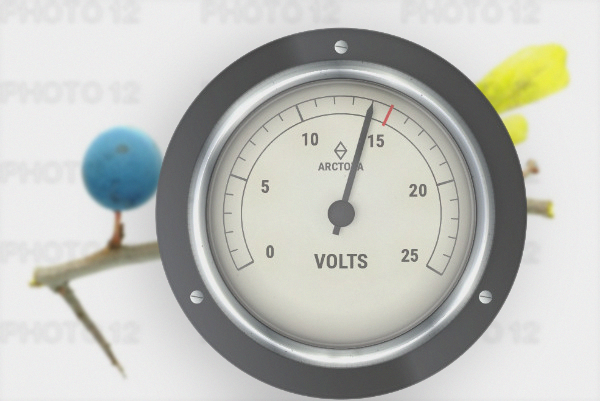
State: 14 V
